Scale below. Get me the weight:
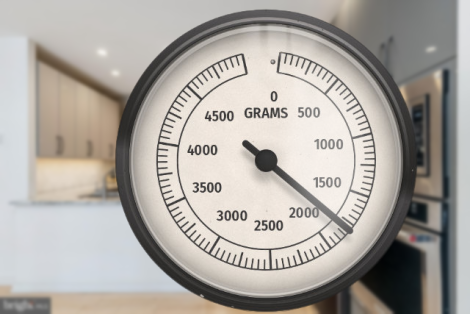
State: 1800 g
